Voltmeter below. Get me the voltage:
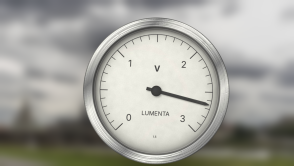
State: 2.65 V
